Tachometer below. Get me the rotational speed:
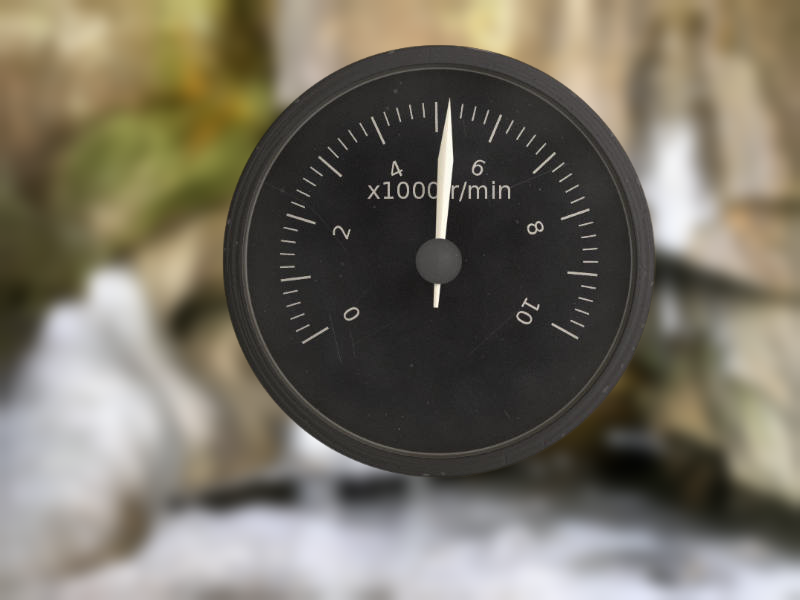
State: 5200 rpm
